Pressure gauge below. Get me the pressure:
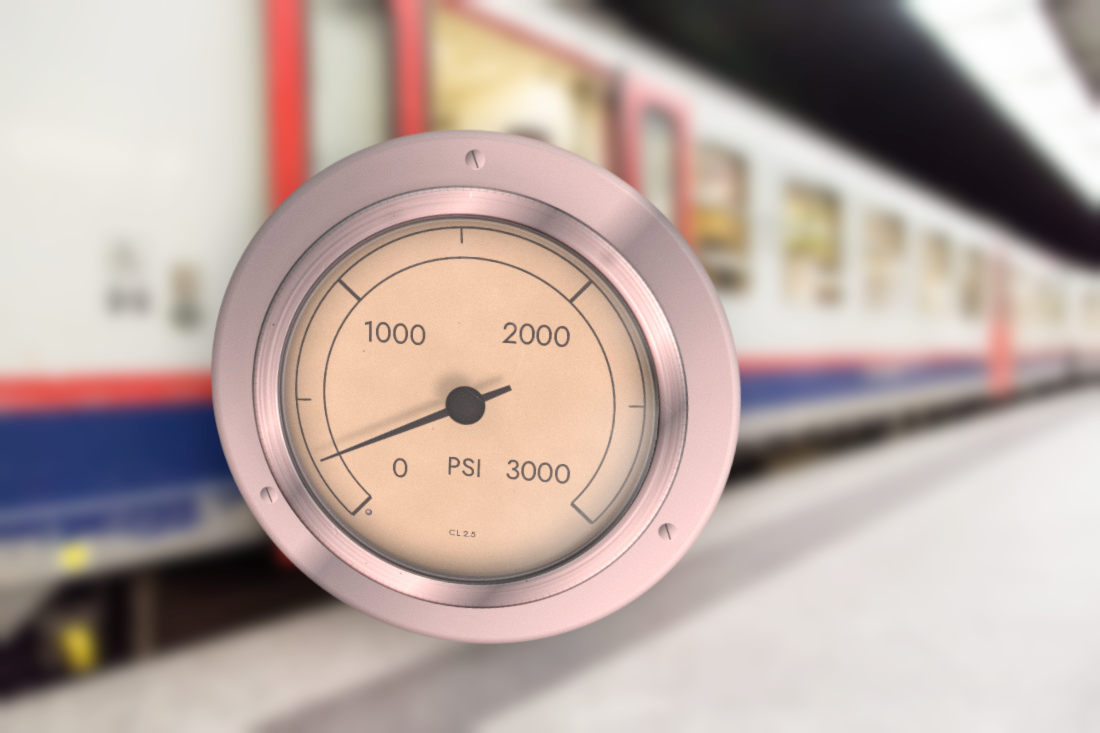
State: 250 psi
